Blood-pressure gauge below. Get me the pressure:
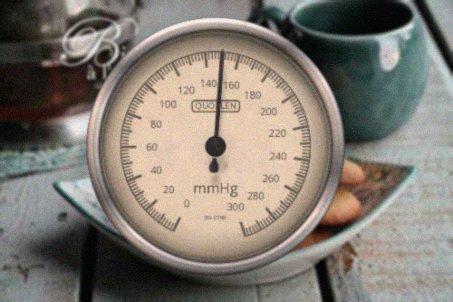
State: 150 mmHg
